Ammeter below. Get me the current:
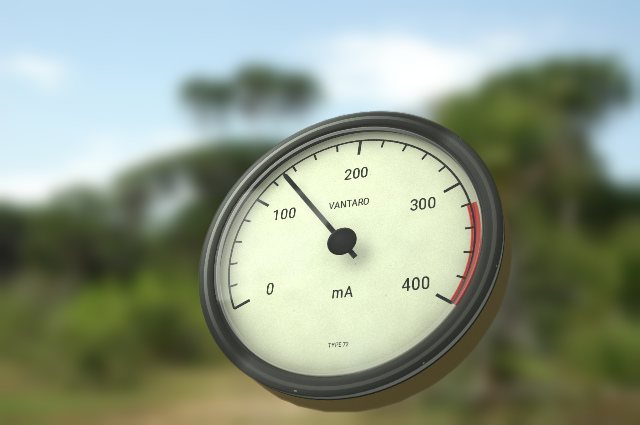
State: 130 mA
